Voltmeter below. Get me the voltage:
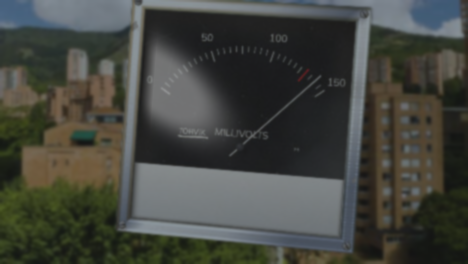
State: 140 mV
